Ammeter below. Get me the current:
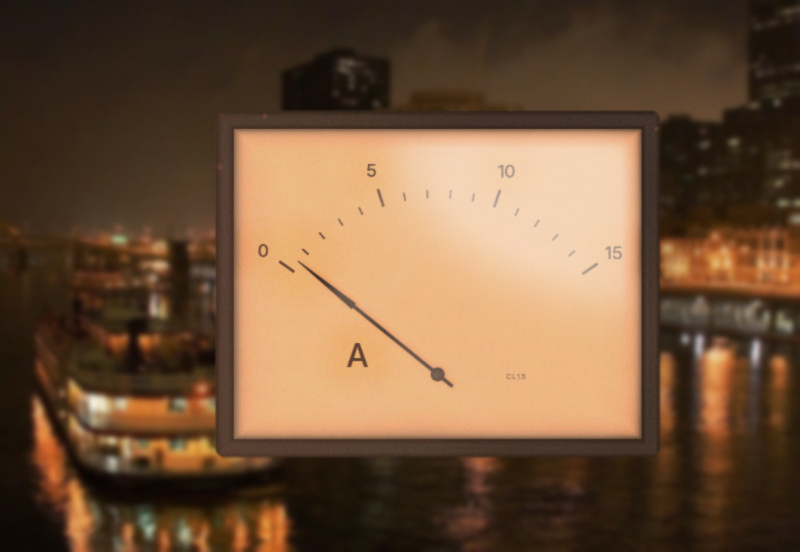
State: 0.5 A
